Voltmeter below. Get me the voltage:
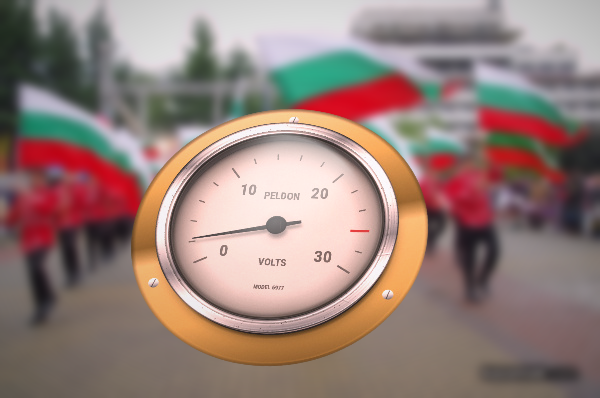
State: 2 V
